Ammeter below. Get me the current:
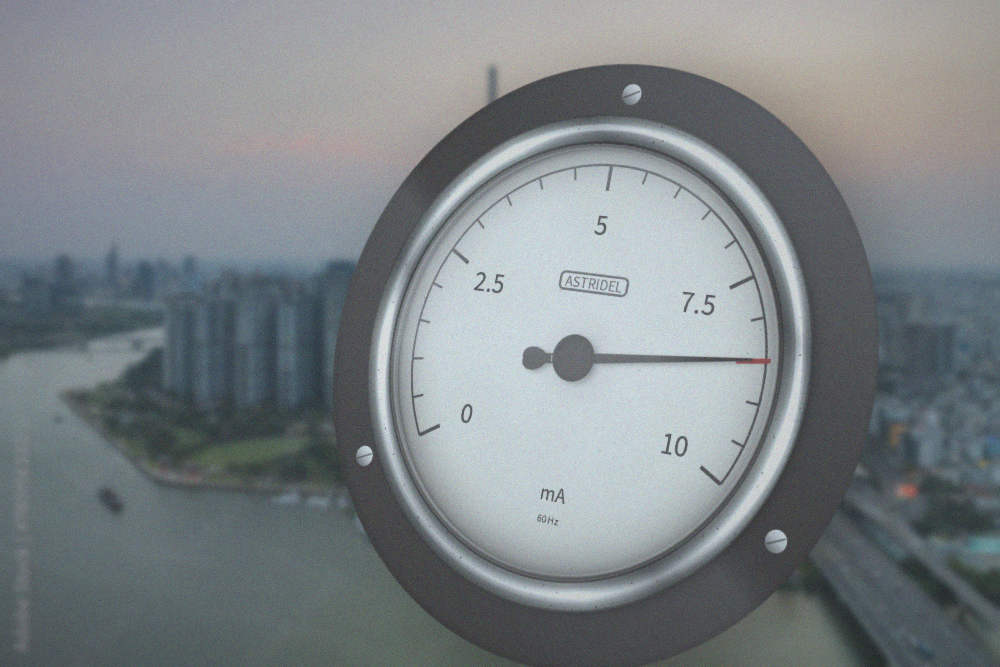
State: 8.5 mA
